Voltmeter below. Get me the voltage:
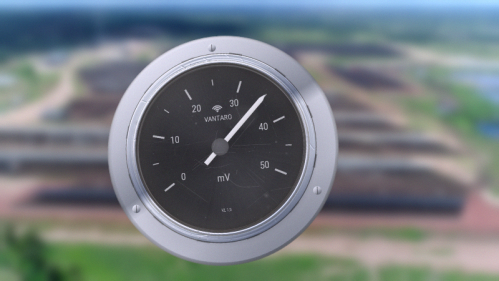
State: 35 mV
